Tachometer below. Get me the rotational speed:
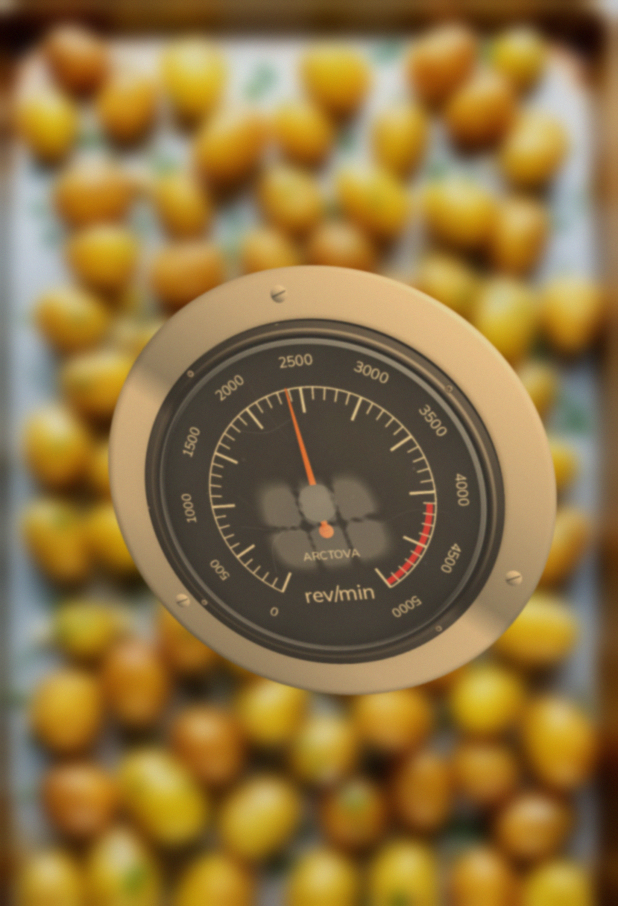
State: 2400 rpm
